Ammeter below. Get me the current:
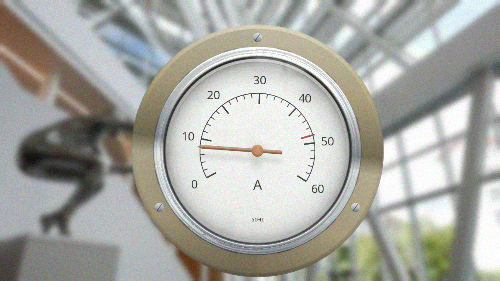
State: 8 A
